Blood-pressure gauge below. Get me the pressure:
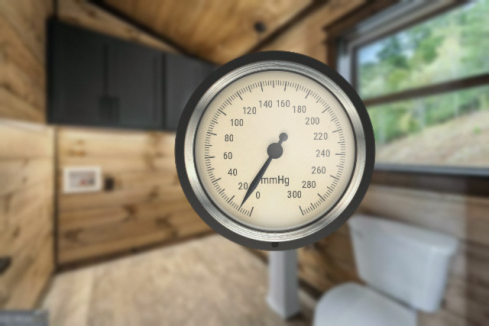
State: 10 mmHg
